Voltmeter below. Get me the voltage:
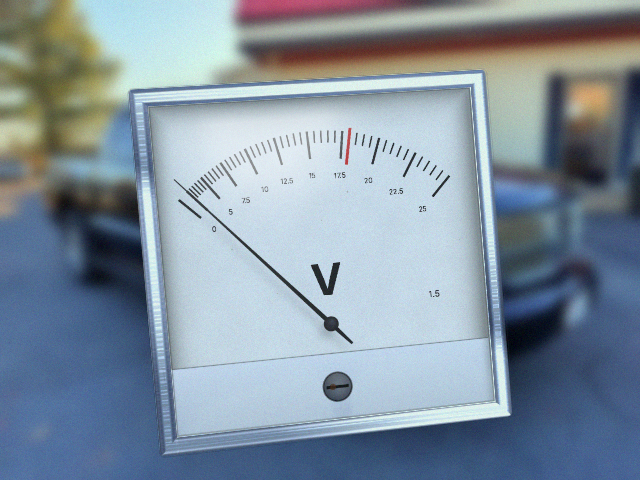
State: 2.5 V
